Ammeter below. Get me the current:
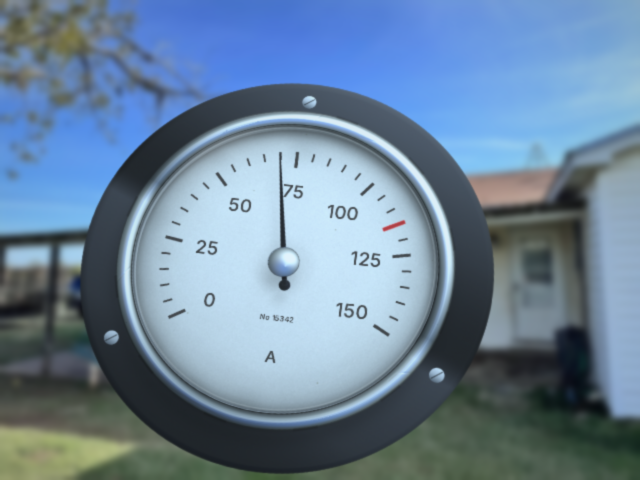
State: 70 A
